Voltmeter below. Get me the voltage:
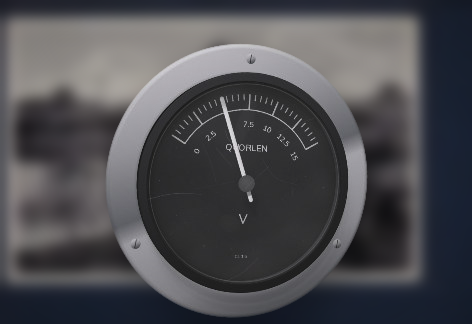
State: 5 V
